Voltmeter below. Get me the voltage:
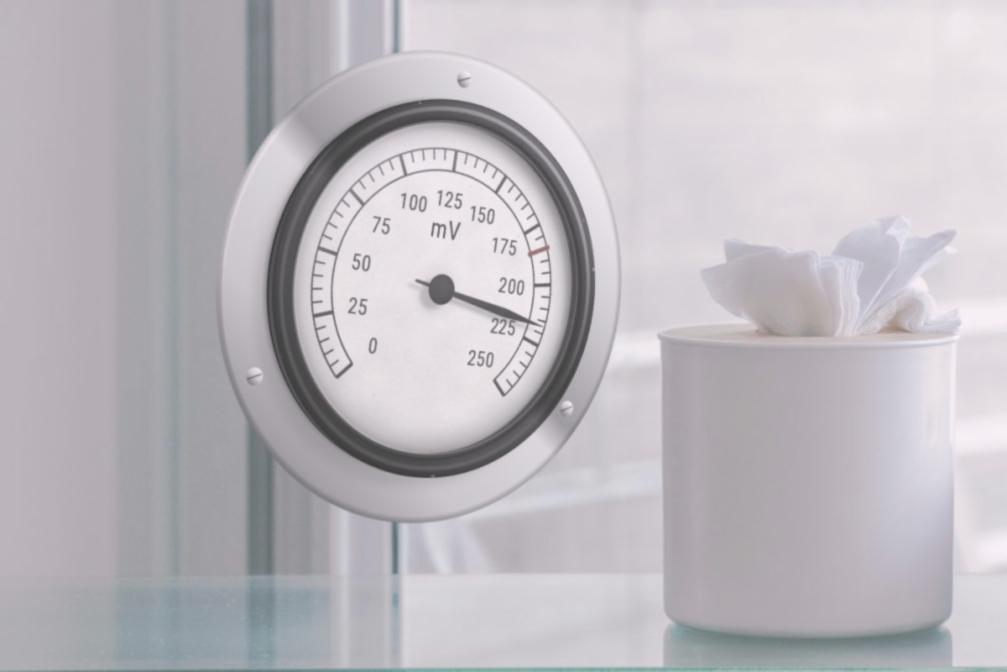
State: 217.5 mV
